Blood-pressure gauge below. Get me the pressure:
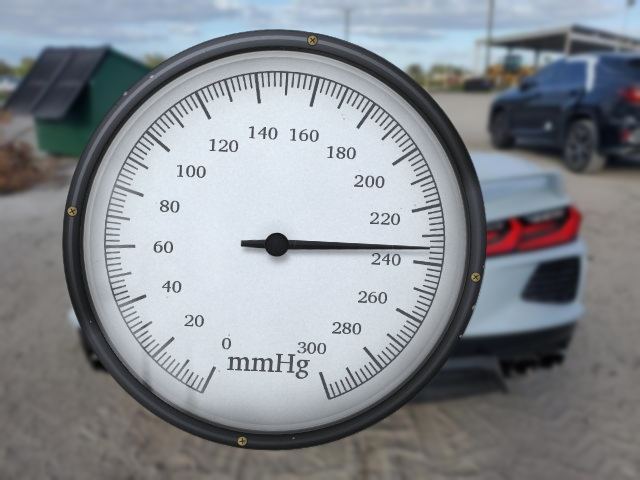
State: 234 mmHg
